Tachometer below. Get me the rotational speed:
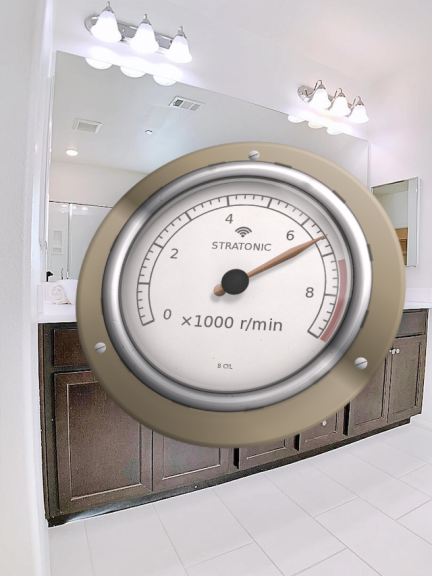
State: 6600 rpm
